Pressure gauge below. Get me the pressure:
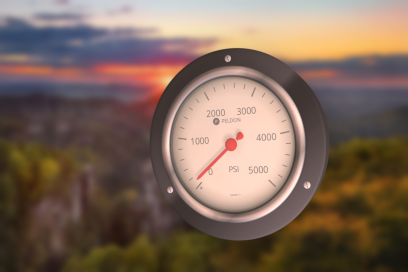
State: 100 psi
